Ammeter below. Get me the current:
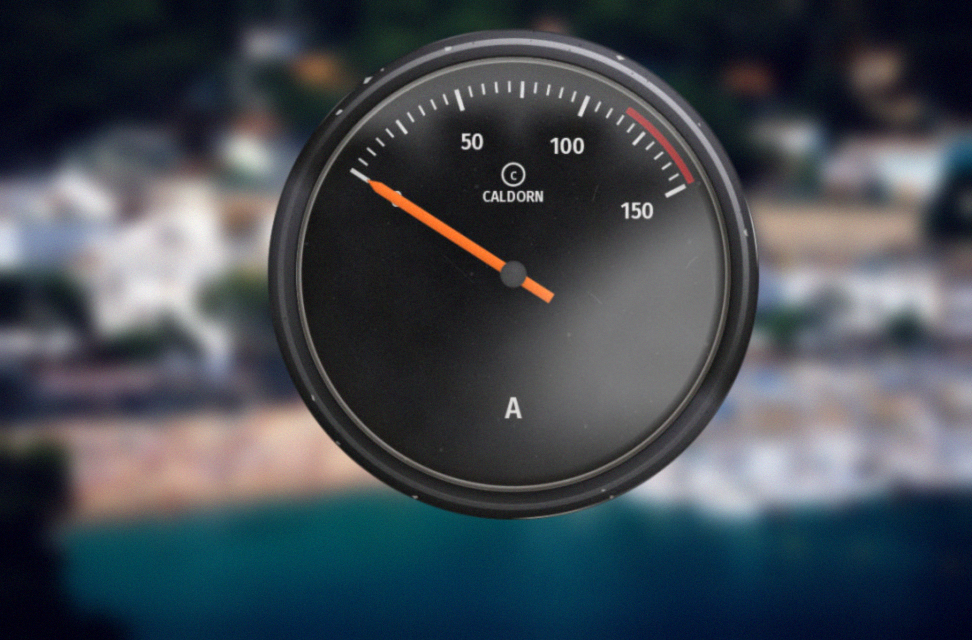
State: 0 A
